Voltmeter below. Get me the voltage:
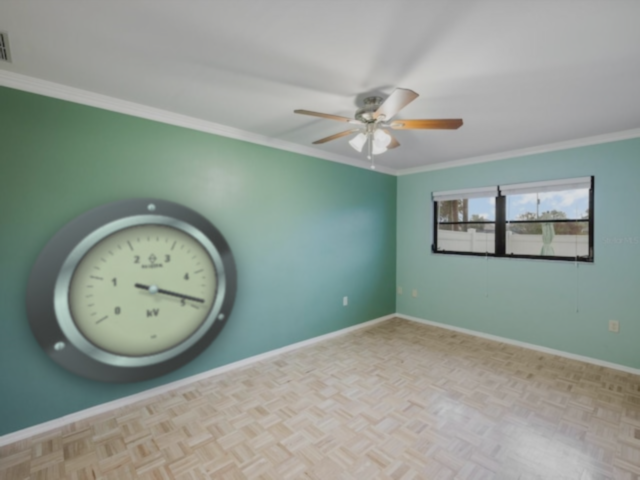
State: 4.8 kV
